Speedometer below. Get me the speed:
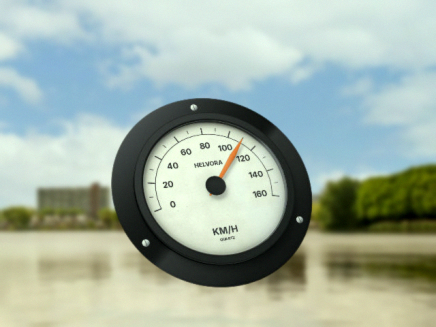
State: 110 km/h
